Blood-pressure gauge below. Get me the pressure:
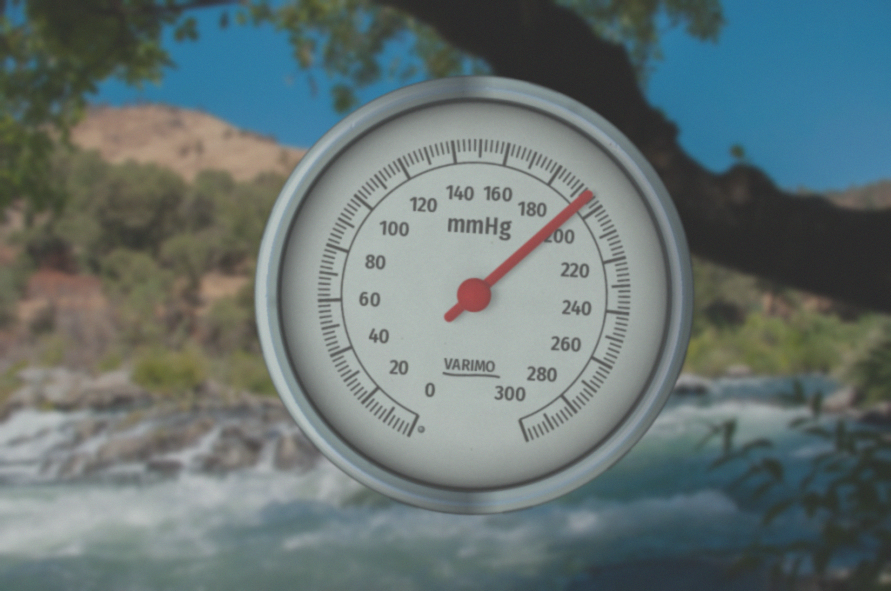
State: 194 mmHg
